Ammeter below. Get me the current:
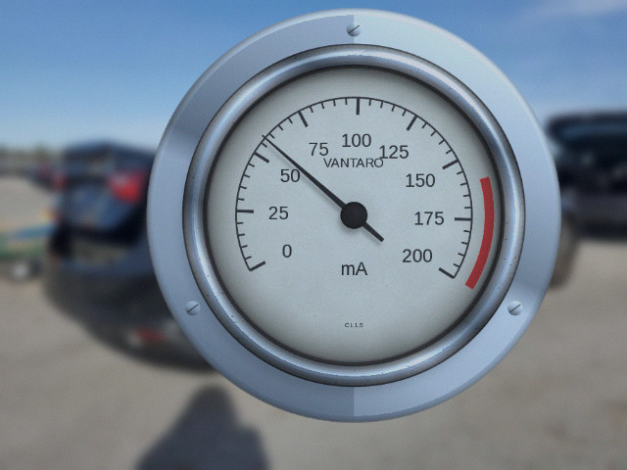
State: 57.5 mA
